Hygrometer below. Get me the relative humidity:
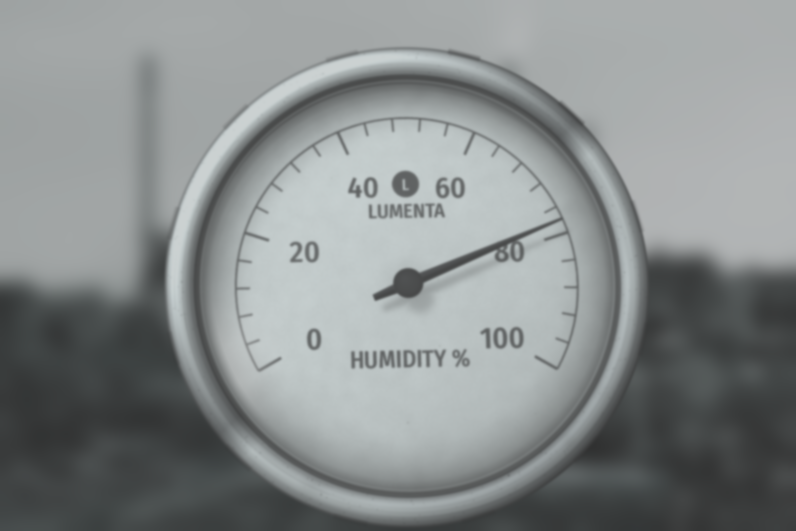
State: 78 %
